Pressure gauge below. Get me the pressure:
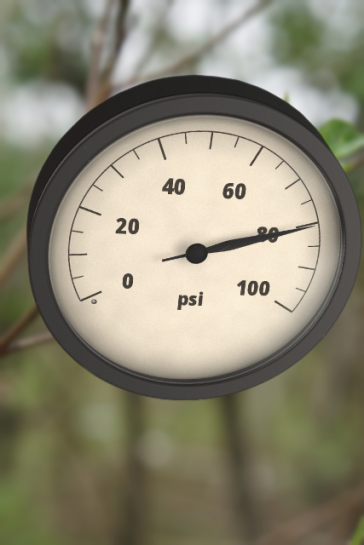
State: 80 psi
